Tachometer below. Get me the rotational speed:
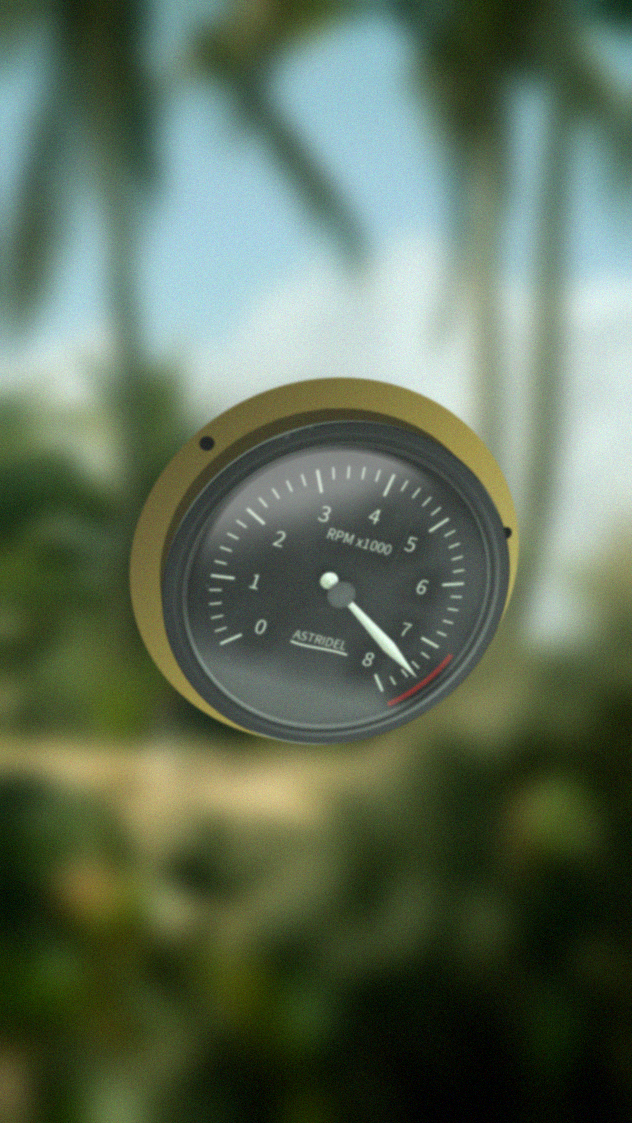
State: 7500 rpm
